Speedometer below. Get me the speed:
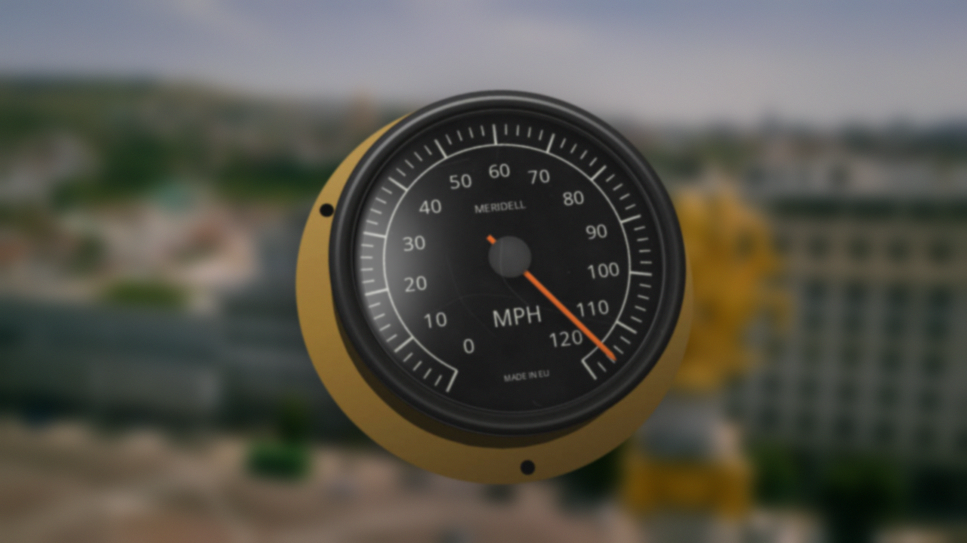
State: 116 mph
